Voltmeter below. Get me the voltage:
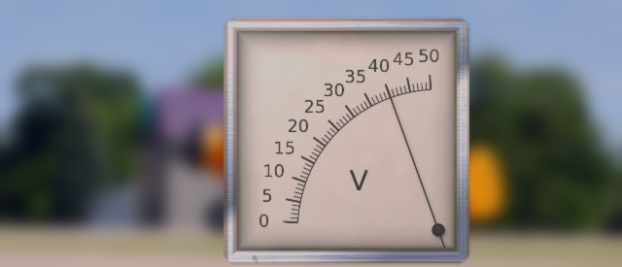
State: 40 V
